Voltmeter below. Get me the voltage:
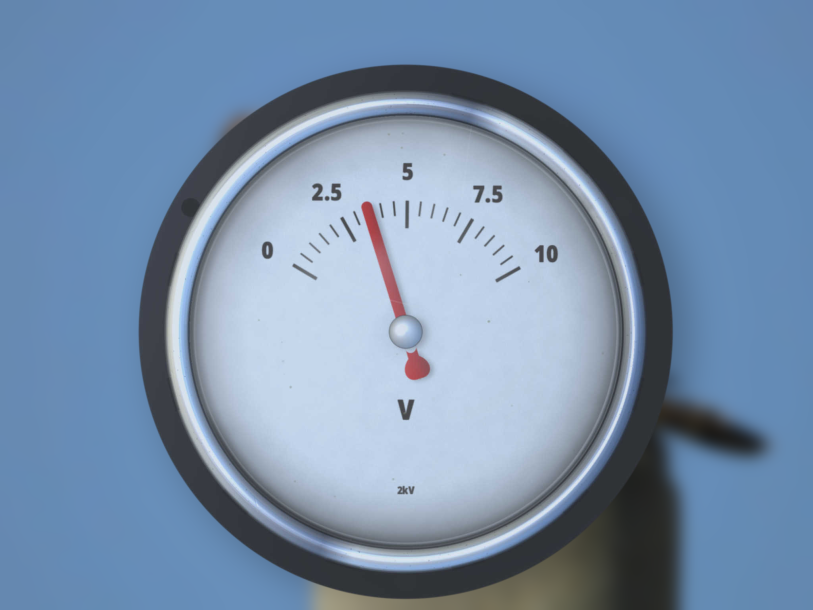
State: 3.5 V
